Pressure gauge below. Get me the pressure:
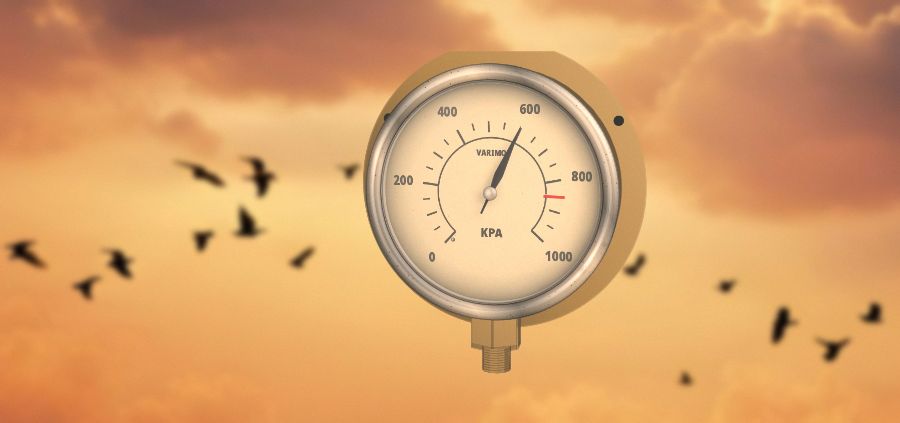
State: 600 kPa
